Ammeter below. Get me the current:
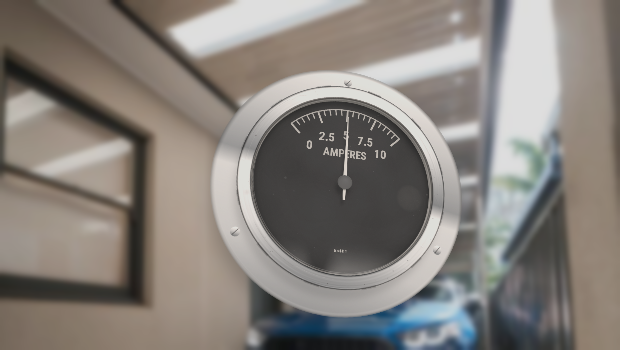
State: 5 A
